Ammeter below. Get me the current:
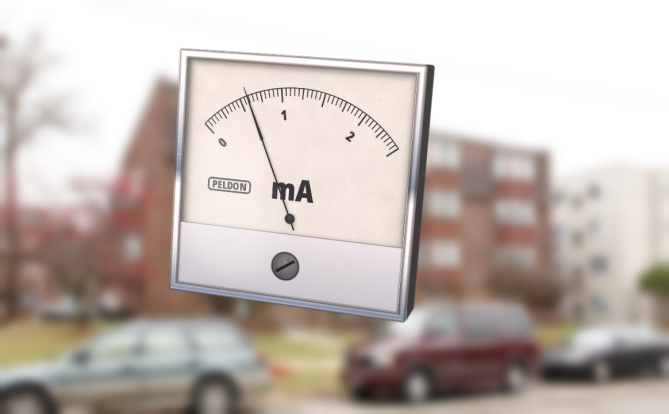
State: 0.6 mA
